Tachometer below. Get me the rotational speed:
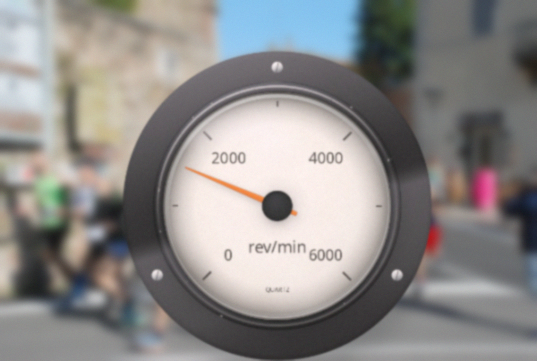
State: 1500 rpm
